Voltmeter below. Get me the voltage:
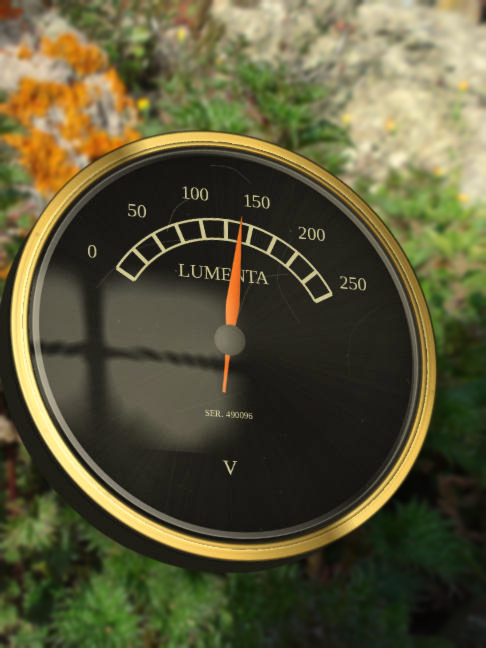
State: 137.5 V
